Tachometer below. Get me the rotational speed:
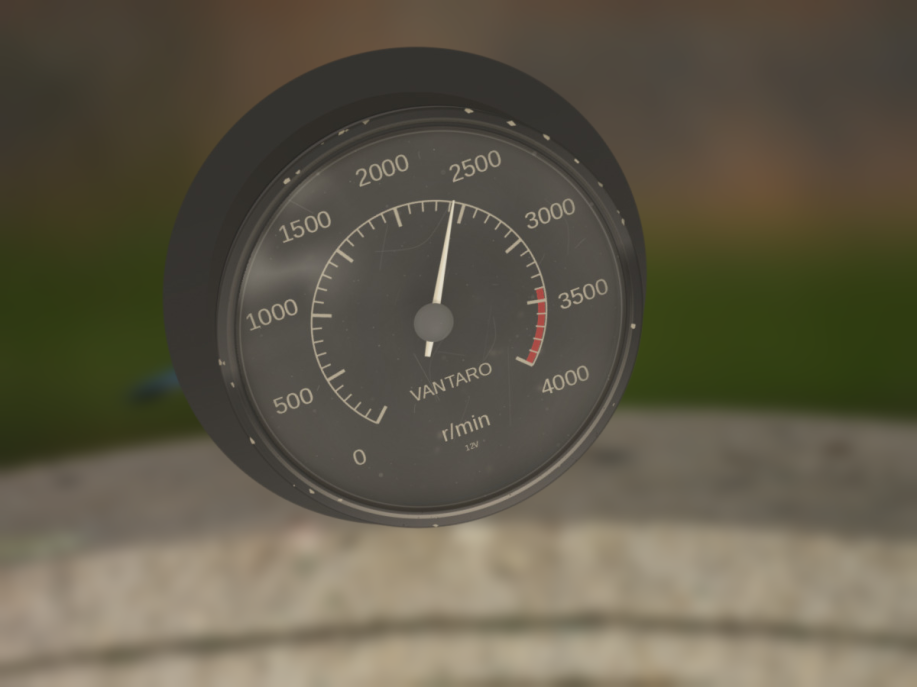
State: 2400 rpm
